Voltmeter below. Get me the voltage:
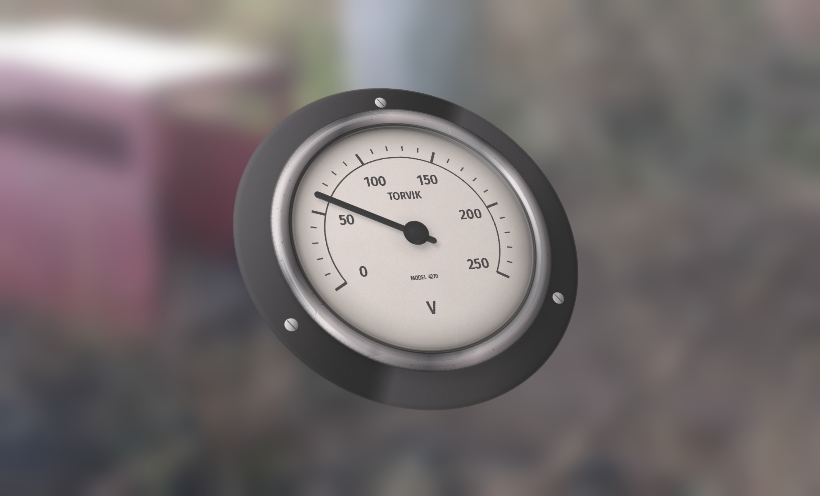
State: 60 V
